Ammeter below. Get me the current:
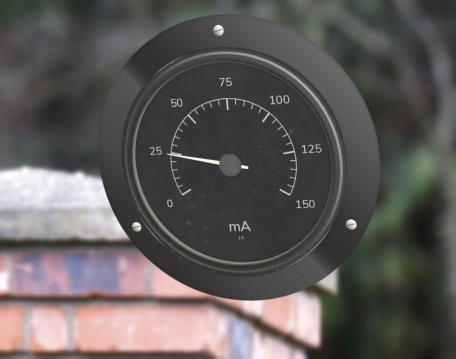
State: 25 mA
